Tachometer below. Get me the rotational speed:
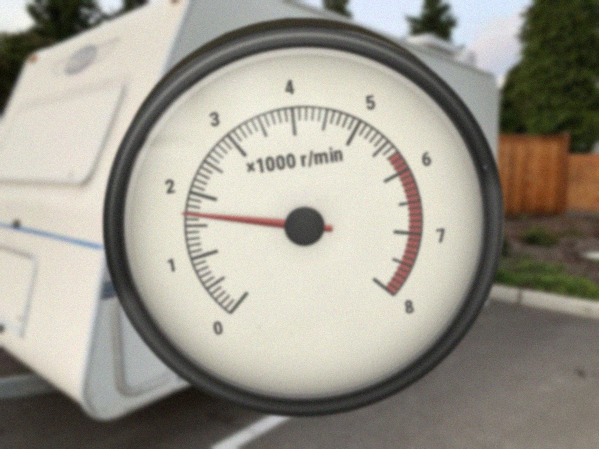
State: 1700 rpm
